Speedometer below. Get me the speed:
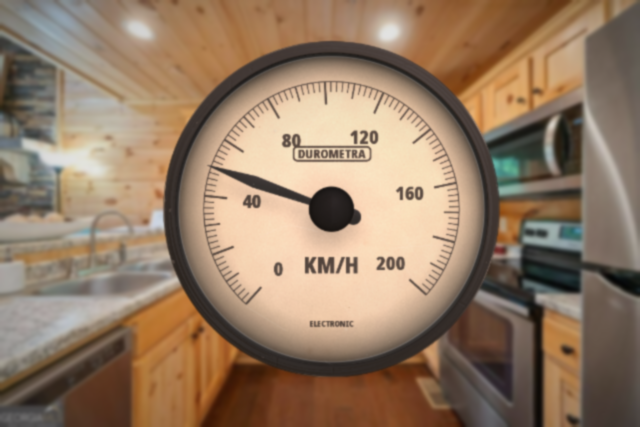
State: 50 km/h
